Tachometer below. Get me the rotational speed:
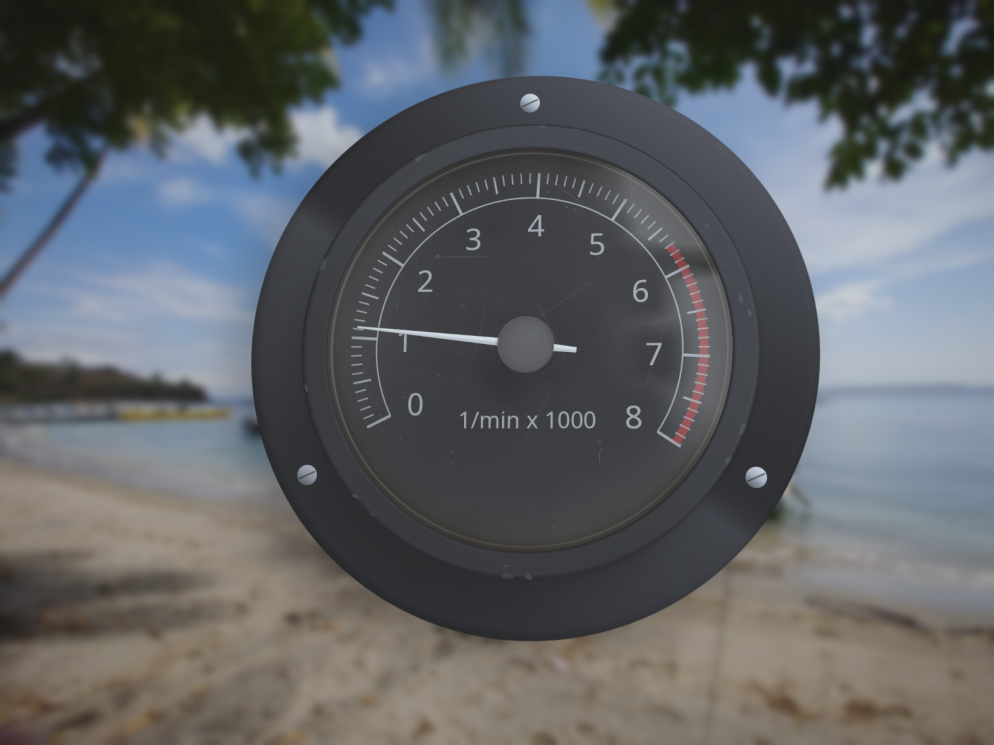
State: 1100 rpm
